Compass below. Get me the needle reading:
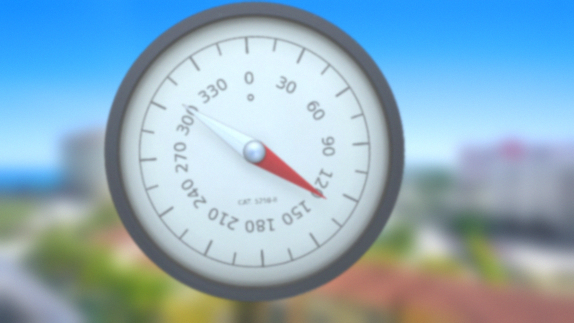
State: 127.5 °
